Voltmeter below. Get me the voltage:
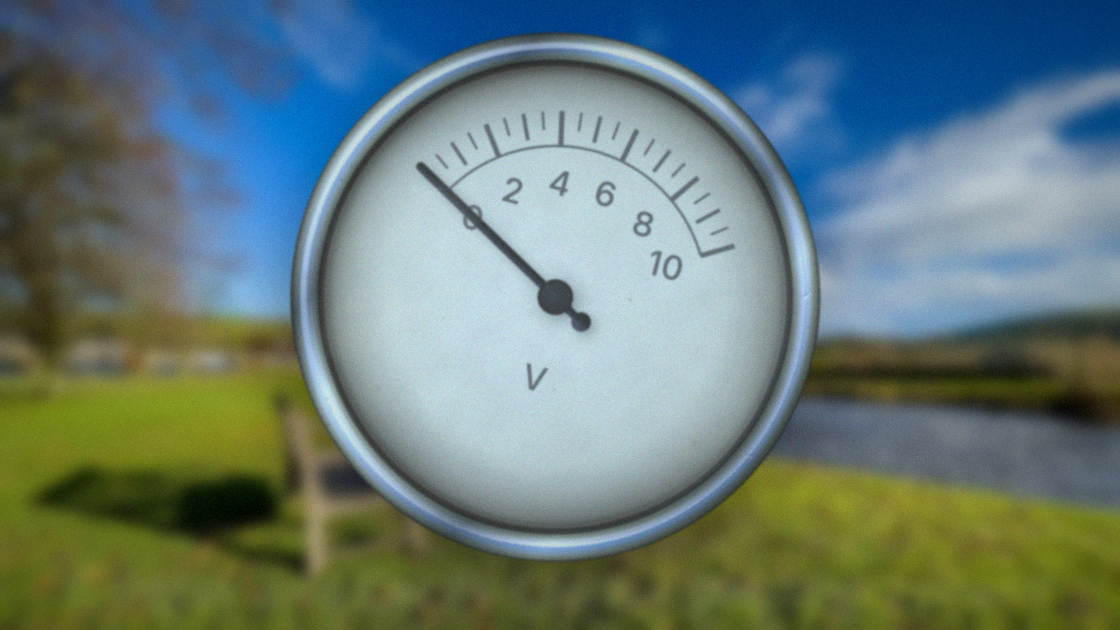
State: 0 V
